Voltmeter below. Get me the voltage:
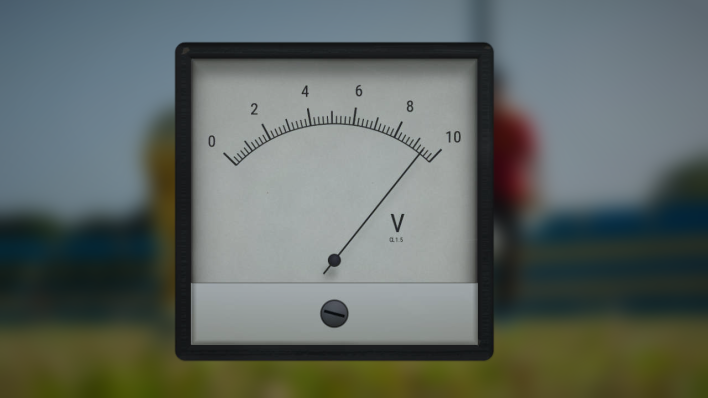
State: 9.4 V
